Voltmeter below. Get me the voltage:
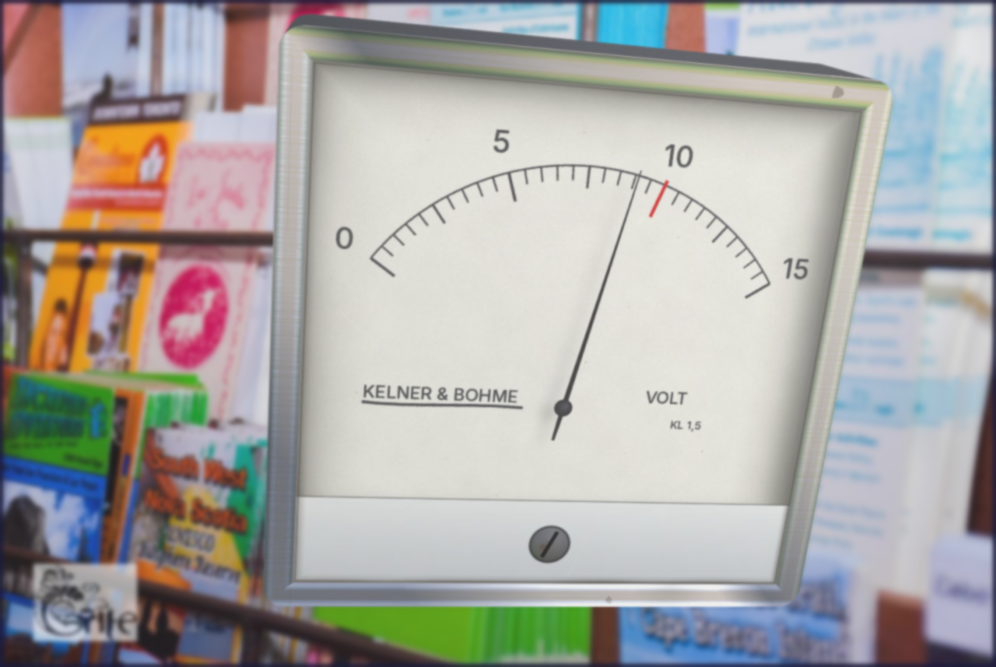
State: 9 V
